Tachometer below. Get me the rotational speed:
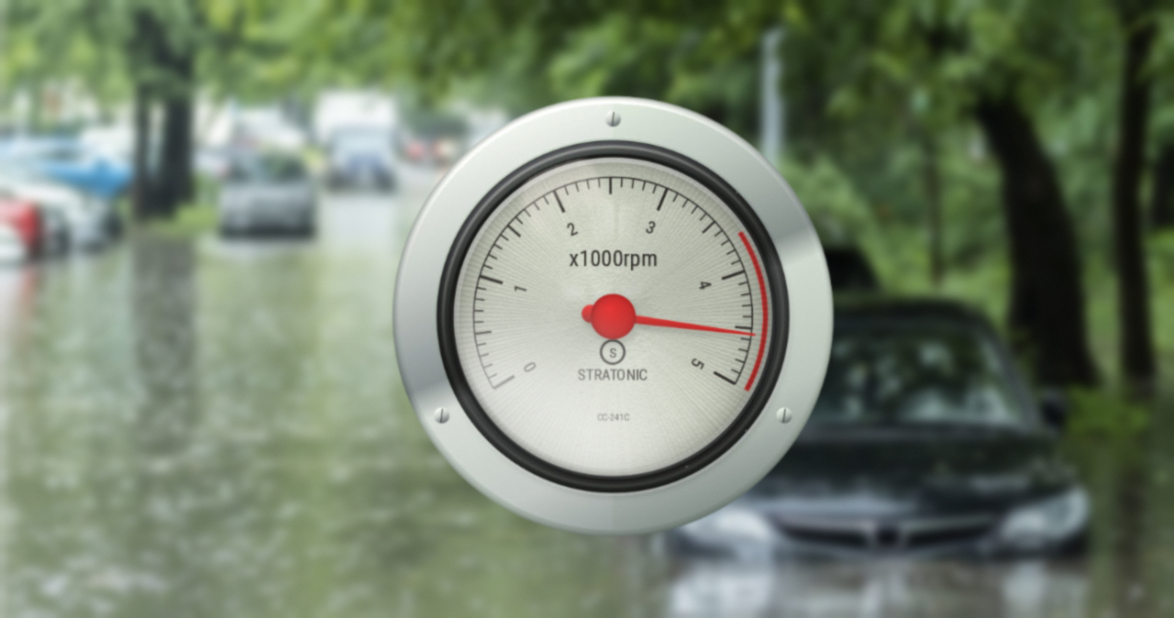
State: 4550 rpm
